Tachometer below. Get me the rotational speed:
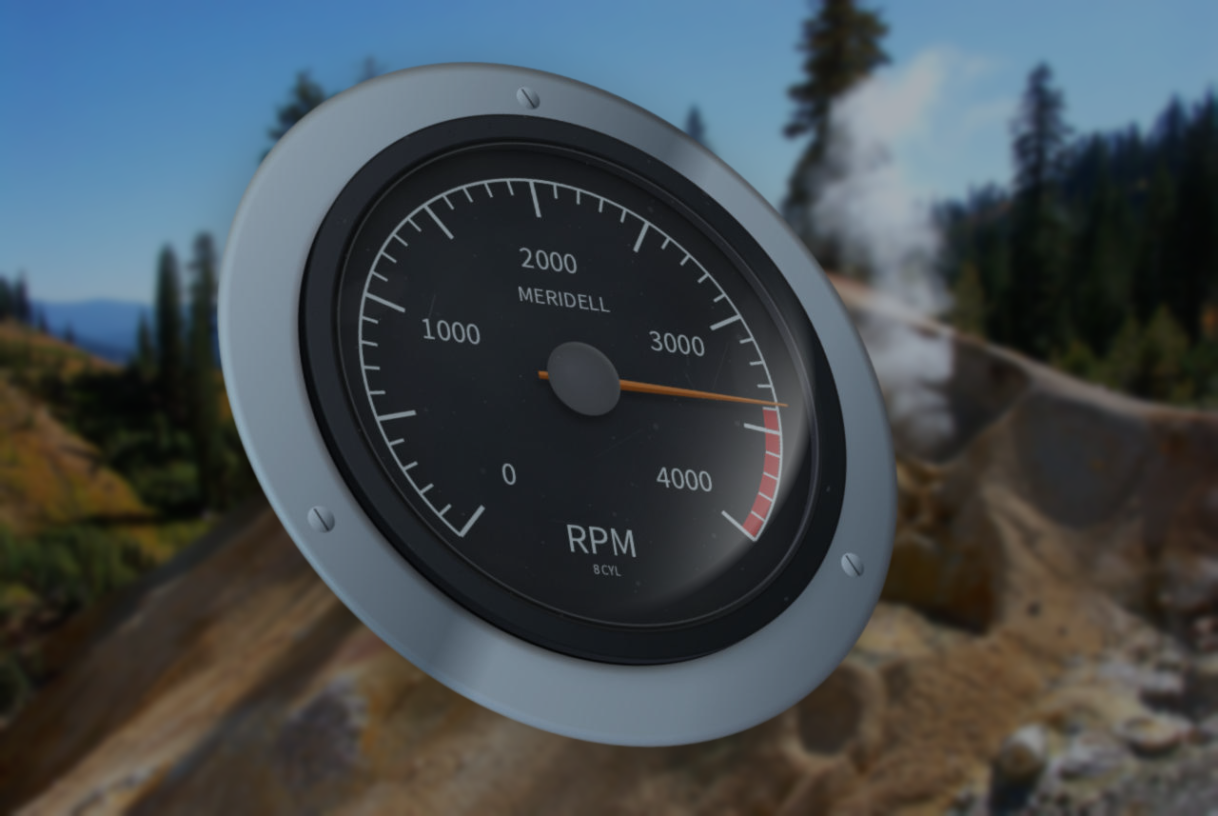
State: 3400 rpm
